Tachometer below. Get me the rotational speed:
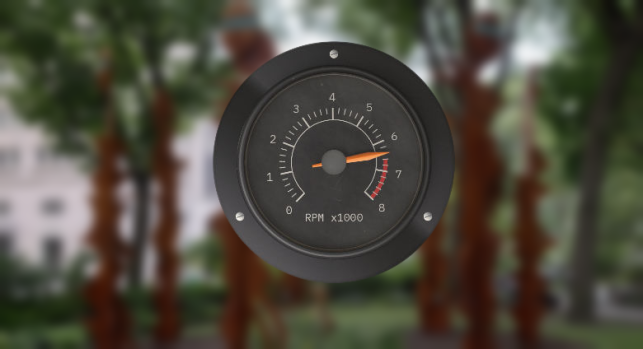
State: 6400 rpm
